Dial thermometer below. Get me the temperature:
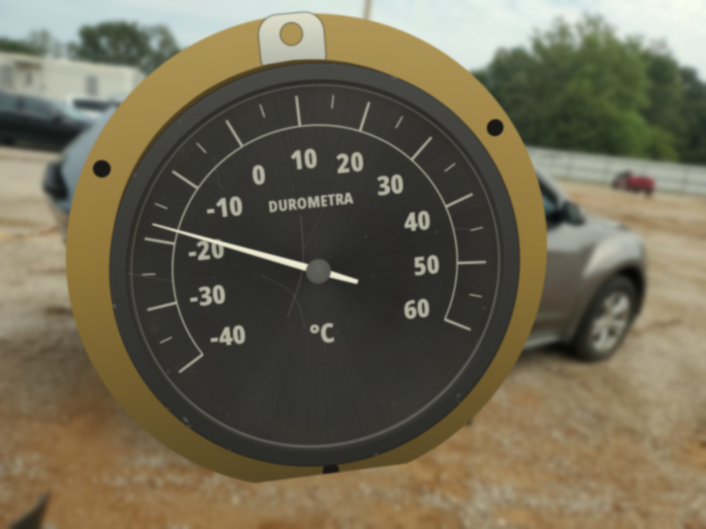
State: -17.5 °C
